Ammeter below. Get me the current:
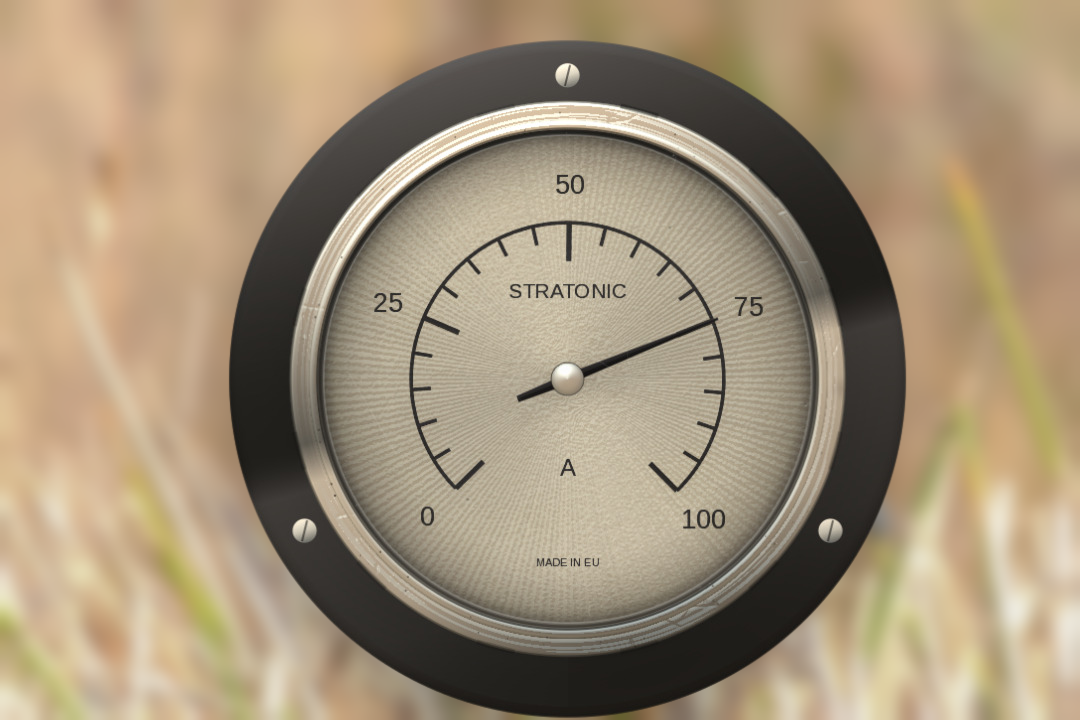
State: 75 A
